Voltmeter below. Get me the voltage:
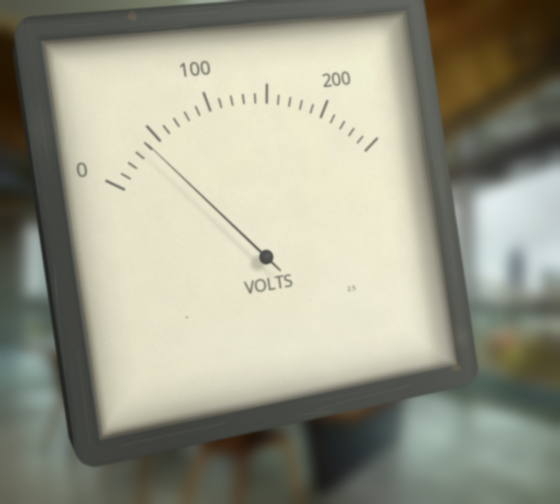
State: 40 V
